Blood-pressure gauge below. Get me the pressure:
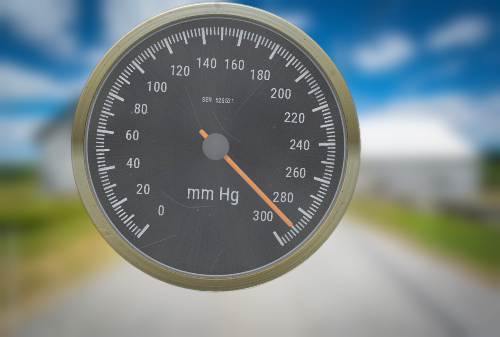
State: 290 mmHg
